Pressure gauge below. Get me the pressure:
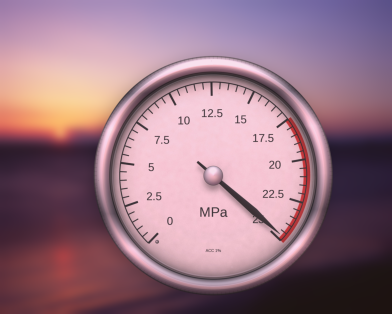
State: 24.75 MPa
